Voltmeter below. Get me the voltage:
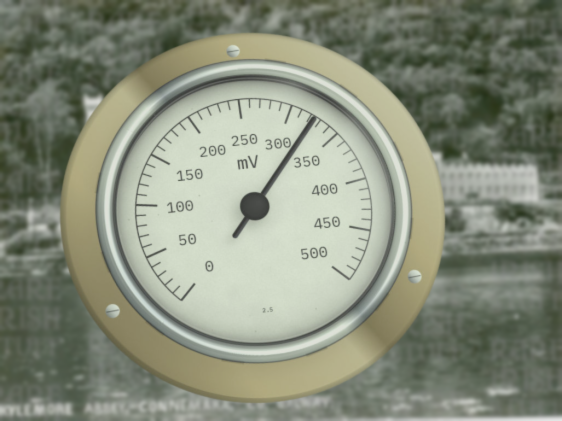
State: 325 mV
